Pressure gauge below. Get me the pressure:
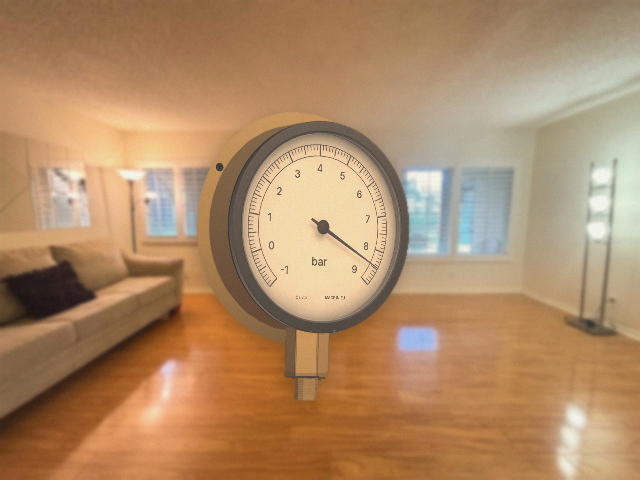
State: 8.5 bar
